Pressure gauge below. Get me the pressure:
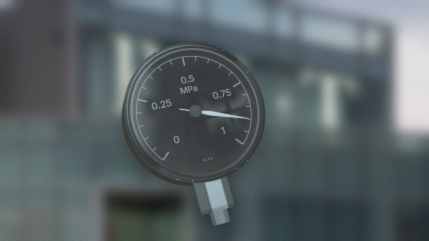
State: 0.9 MPa
